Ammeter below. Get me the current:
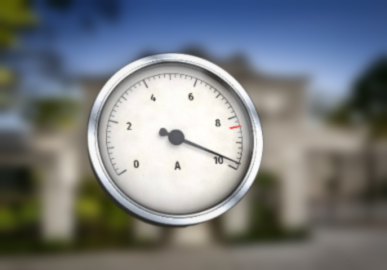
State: 9.8 A
